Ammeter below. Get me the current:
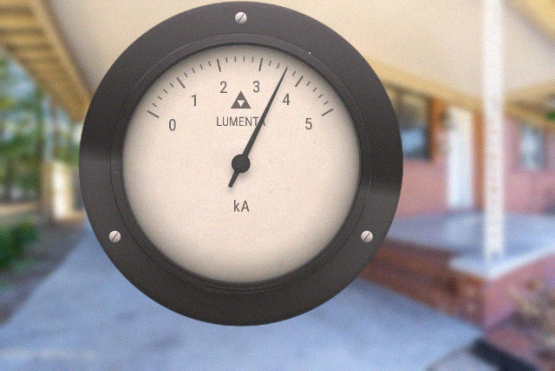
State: 3.6 kA
